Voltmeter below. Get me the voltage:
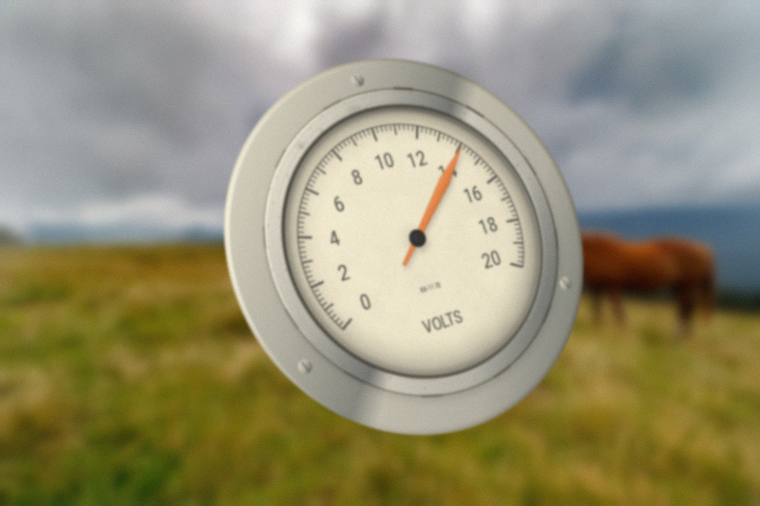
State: 14 V
